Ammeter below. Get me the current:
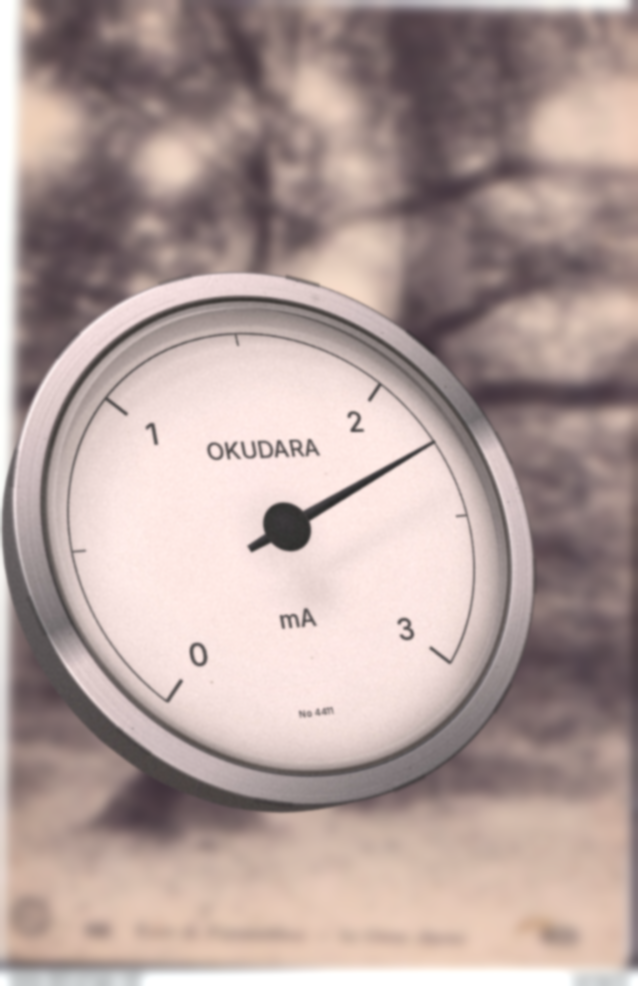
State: 2.25 mA
